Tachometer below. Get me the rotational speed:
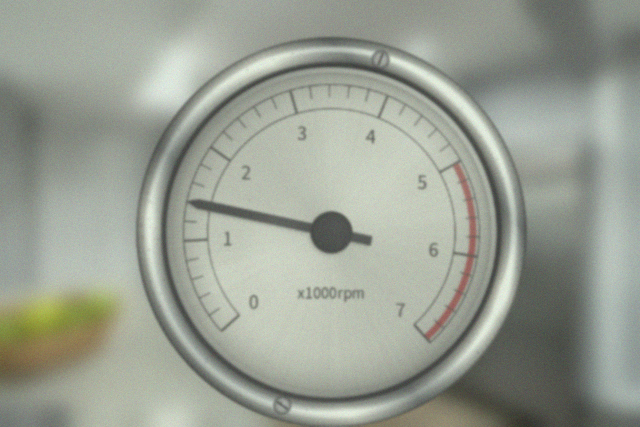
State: 1400 rpm
